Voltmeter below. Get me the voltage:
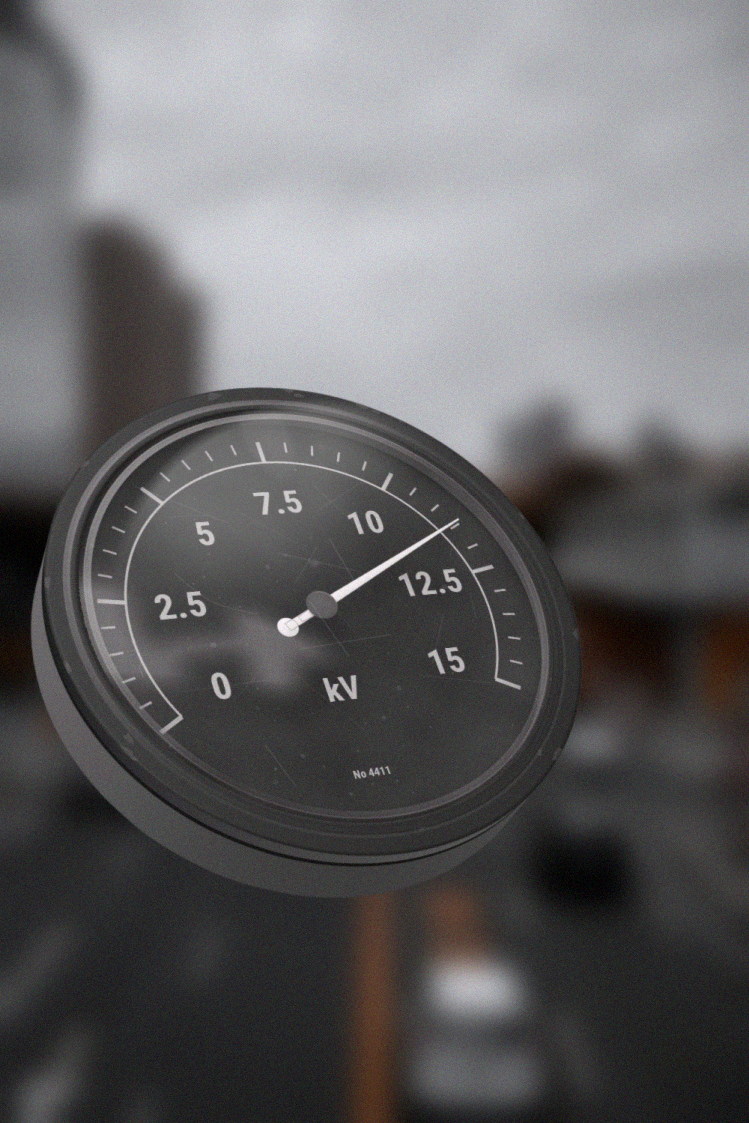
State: 11.5 kV
